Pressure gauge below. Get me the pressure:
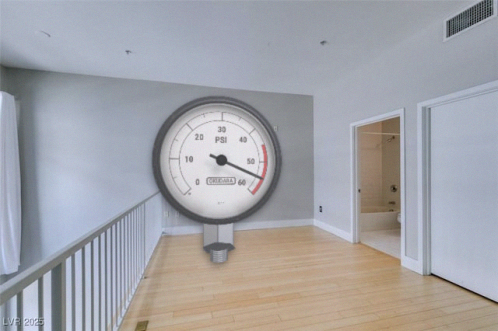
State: 55 psi
